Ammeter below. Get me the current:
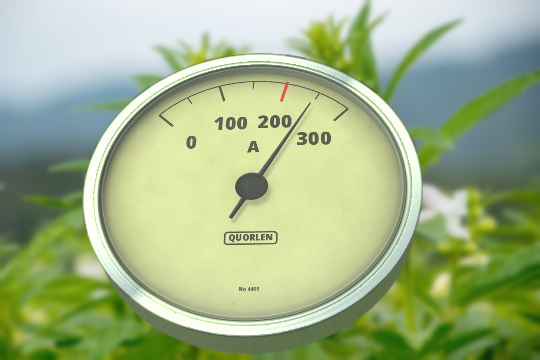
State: 250 A
